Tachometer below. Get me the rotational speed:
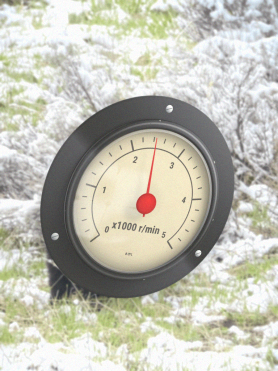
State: 2400 rpm
